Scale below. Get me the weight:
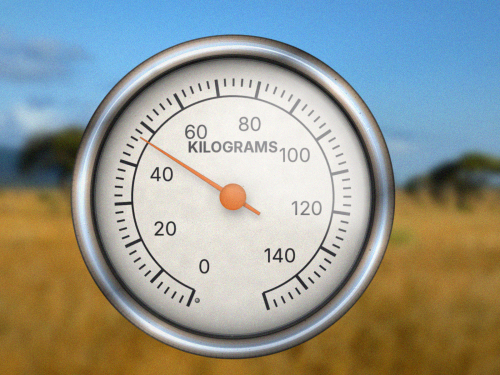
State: 47 kg
